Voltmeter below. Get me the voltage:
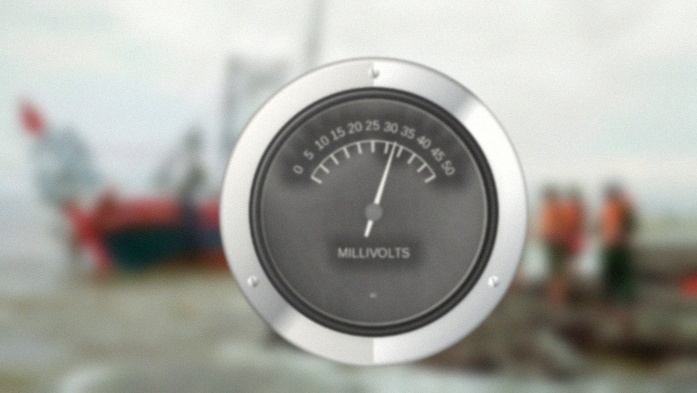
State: 32.5 mV
